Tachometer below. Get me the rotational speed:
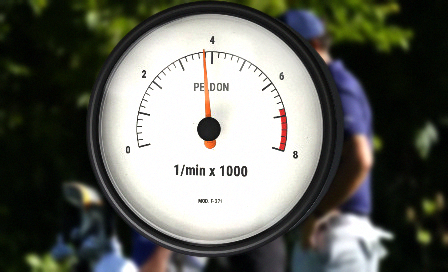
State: 3800 rpm
